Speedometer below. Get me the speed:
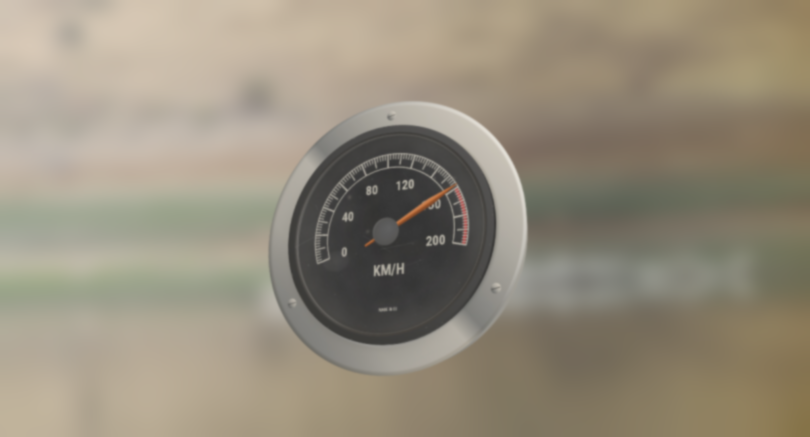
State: 160 km/h
